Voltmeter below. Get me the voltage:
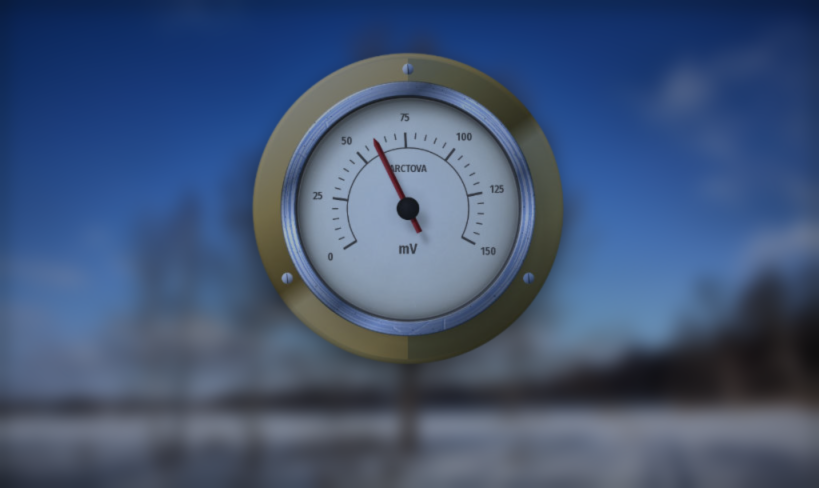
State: 60 mV
